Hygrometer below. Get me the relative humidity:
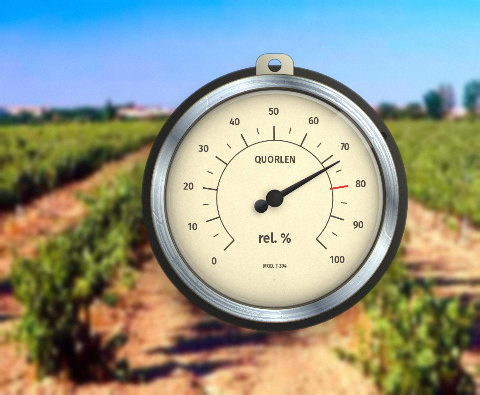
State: 72.5 %
